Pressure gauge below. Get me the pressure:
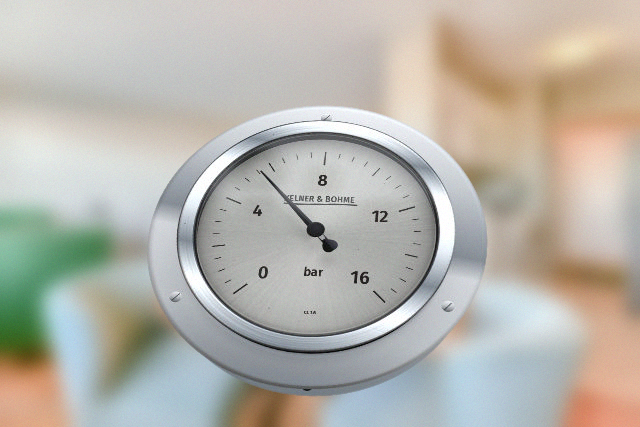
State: 5.5 bar
